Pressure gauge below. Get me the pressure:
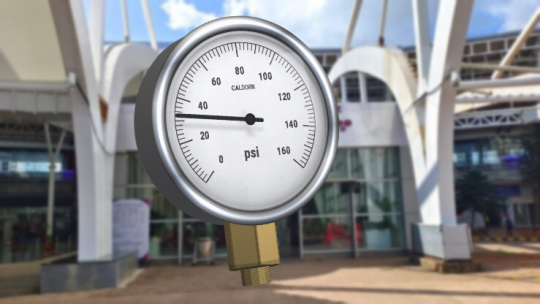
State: 32 psi
